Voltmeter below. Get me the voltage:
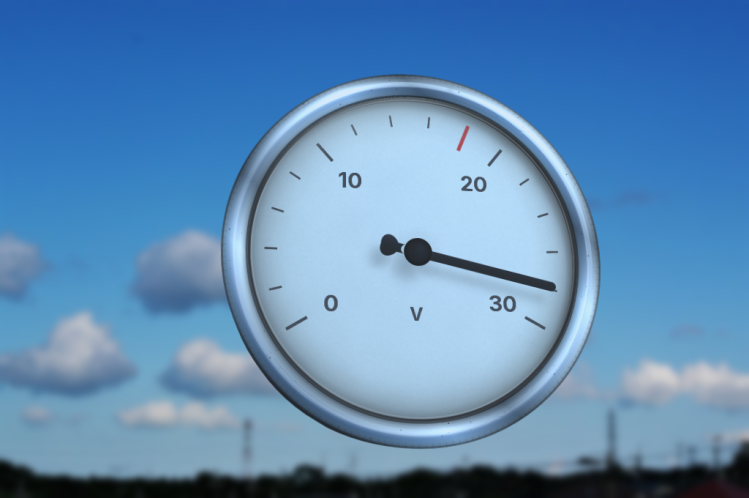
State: 28 V
